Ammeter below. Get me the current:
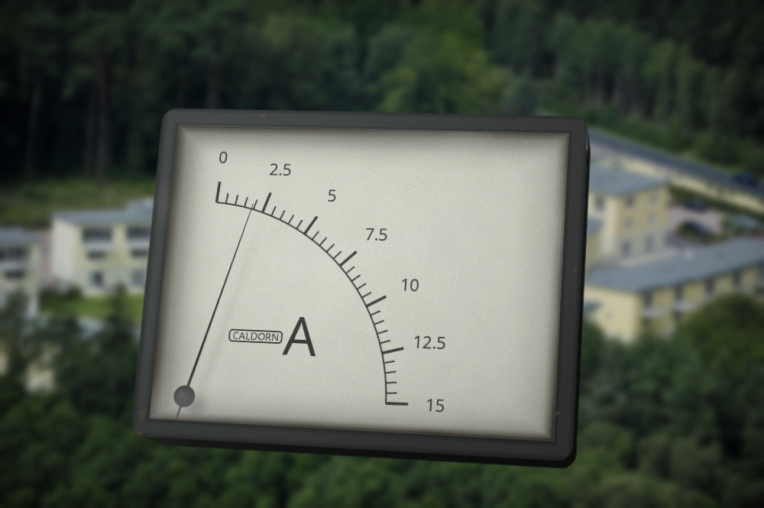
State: 2 A
